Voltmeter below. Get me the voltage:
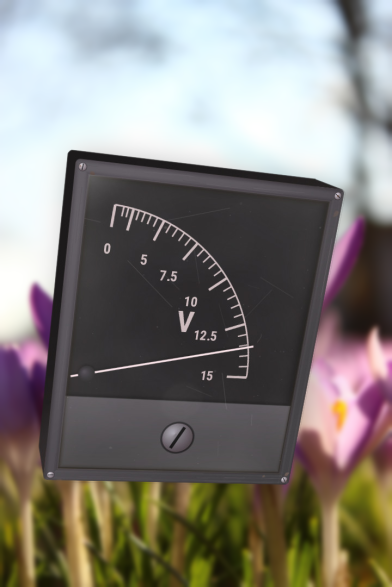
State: 13.5 V
